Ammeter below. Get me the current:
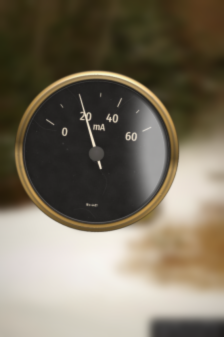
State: 20 mA
